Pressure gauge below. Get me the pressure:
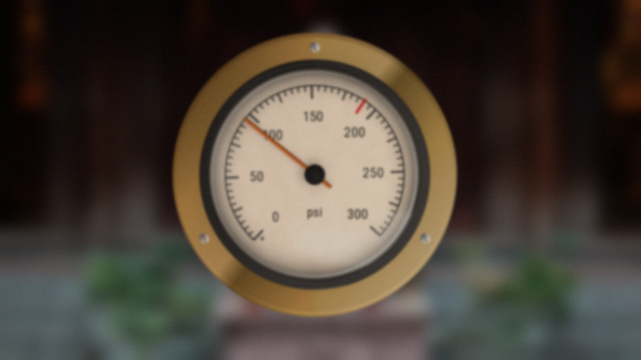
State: 95 psi
